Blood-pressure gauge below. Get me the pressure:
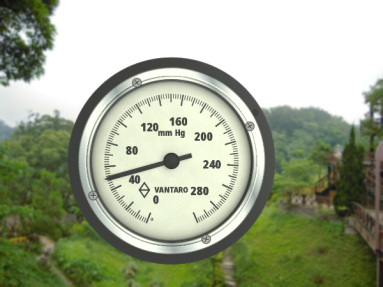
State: 50 mmHg
